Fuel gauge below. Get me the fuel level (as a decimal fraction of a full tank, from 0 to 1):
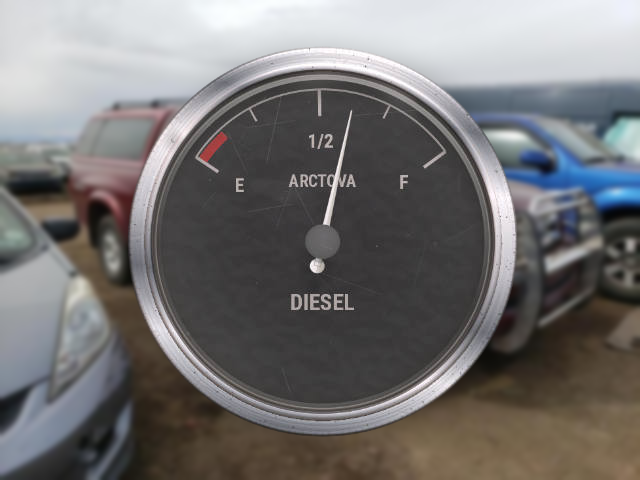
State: 0.625
